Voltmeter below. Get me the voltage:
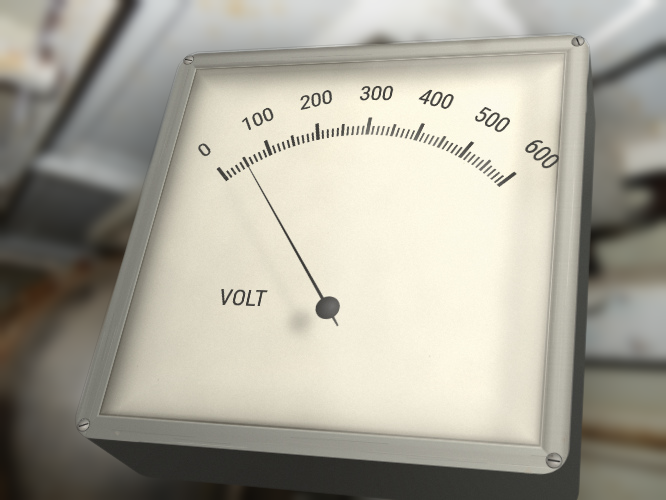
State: 50 V
